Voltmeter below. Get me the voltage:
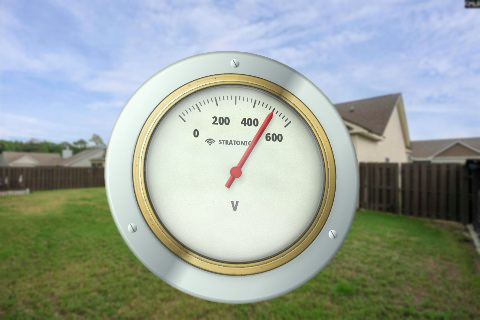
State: 500 V
